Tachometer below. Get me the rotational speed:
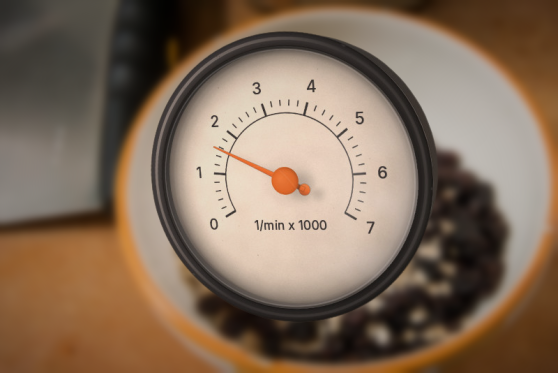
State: 1600 rpm
